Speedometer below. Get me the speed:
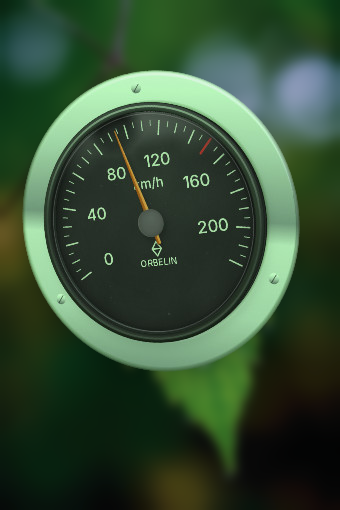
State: 95 km/h
